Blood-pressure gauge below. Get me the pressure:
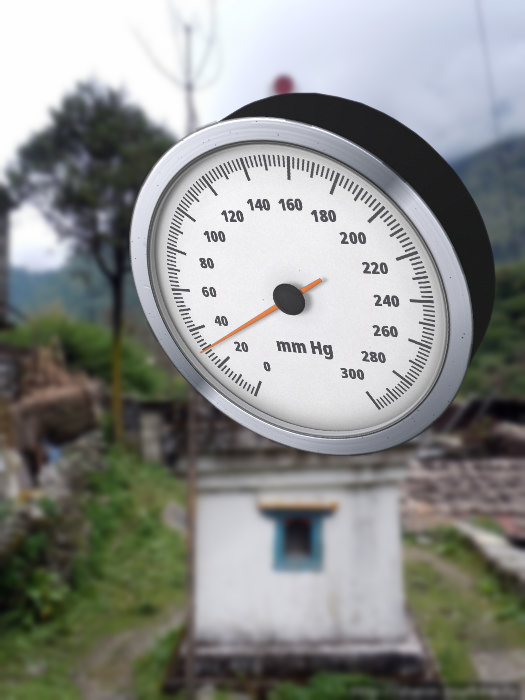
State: 30 mmHg
